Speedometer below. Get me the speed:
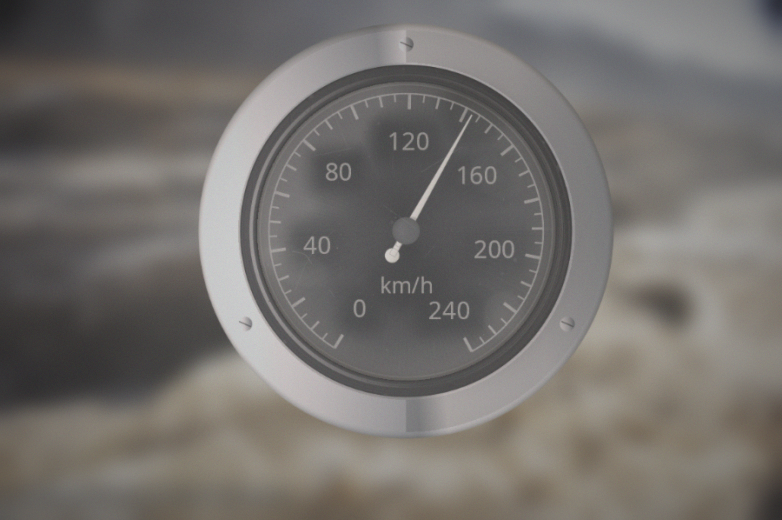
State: 142.5 km/h
